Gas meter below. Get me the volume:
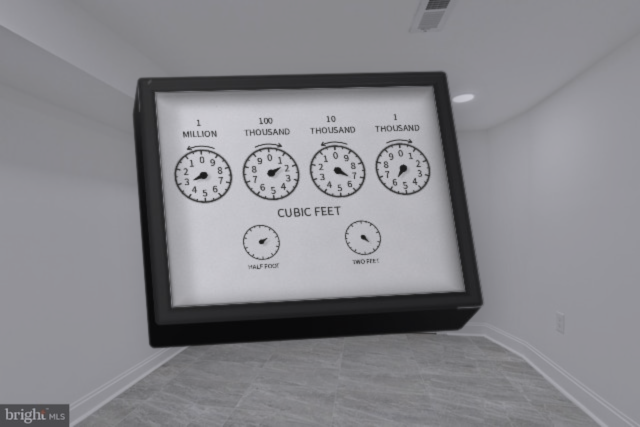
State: 316600 ft³
